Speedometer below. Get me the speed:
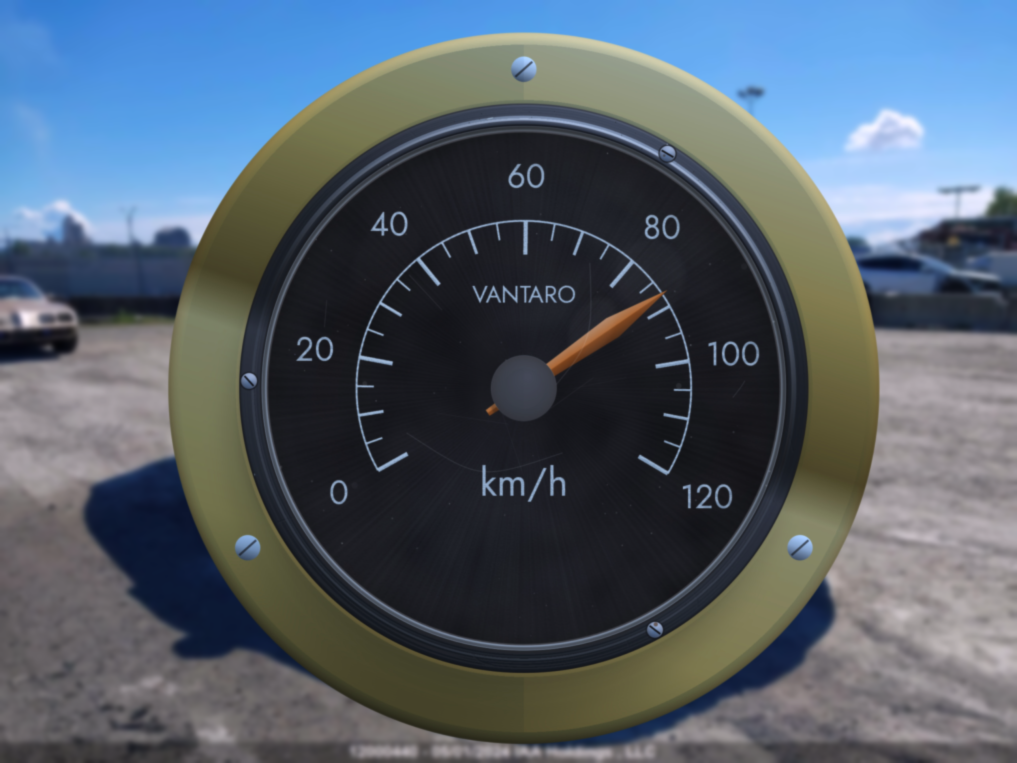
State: 87.5 km/h
